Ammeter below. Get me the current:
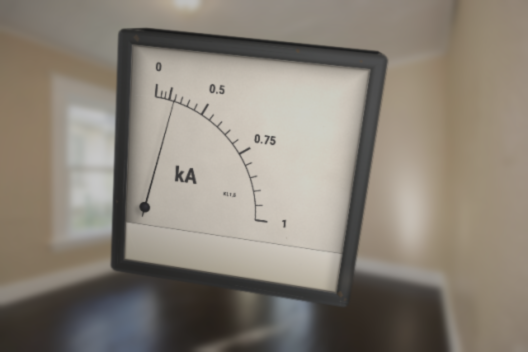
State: 0.3 kA
